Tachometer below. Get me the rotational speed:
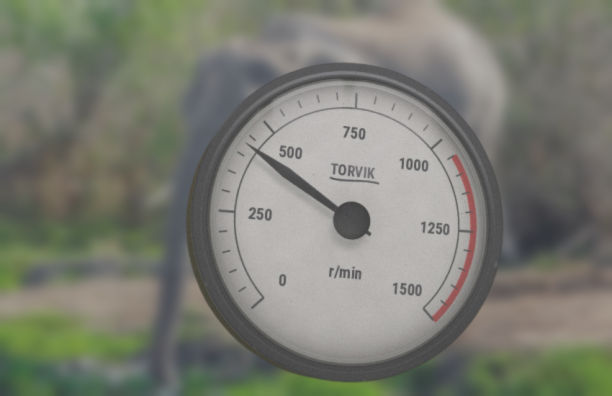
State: 425 rpm
